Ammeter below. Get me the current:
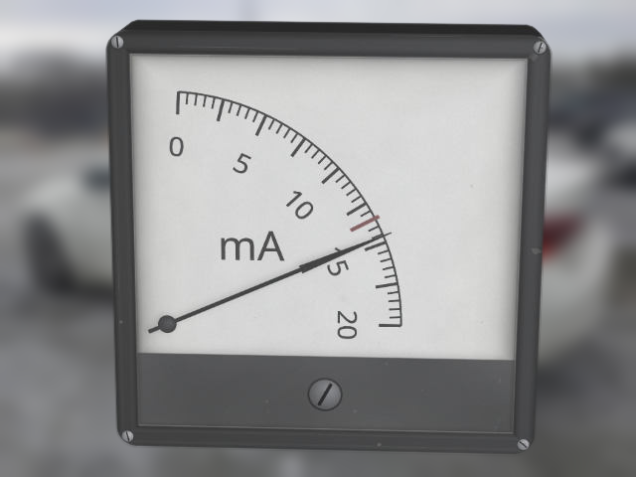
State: 14.5 mA
